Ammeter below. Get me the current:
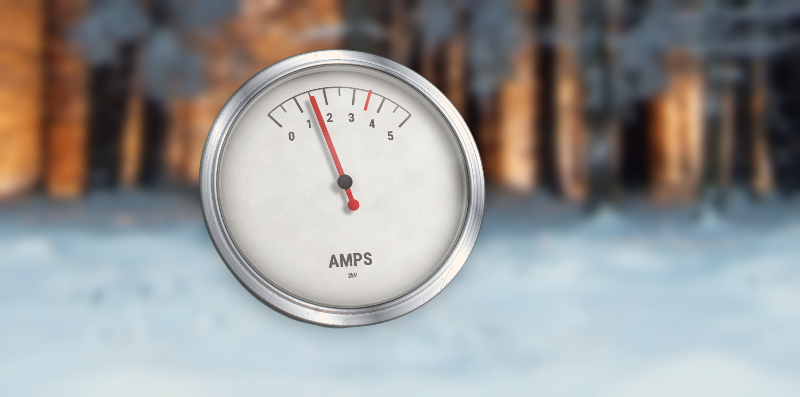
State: 1.5 A
